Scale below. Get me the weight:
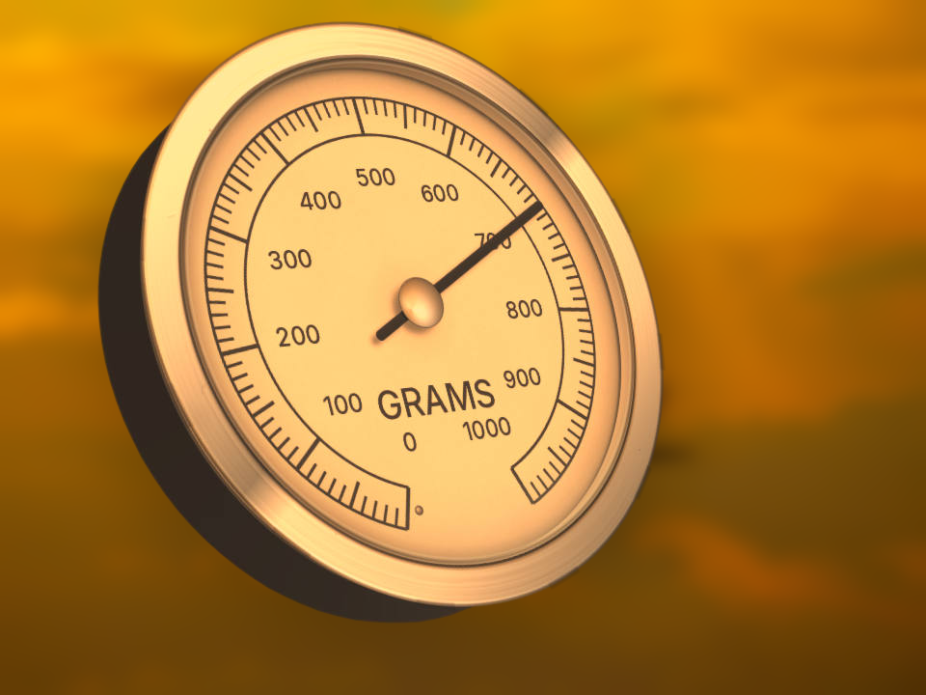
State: 700 g
